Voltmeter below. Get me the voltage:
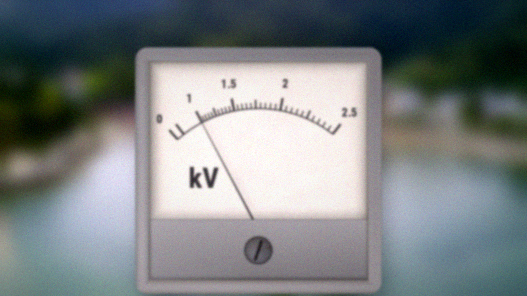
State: 1 kV
